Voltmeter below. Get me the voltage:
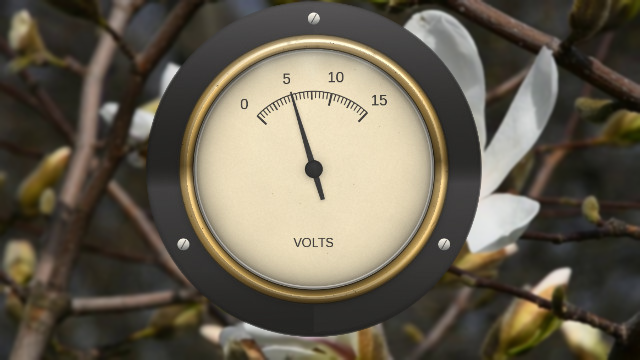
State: 5 V
